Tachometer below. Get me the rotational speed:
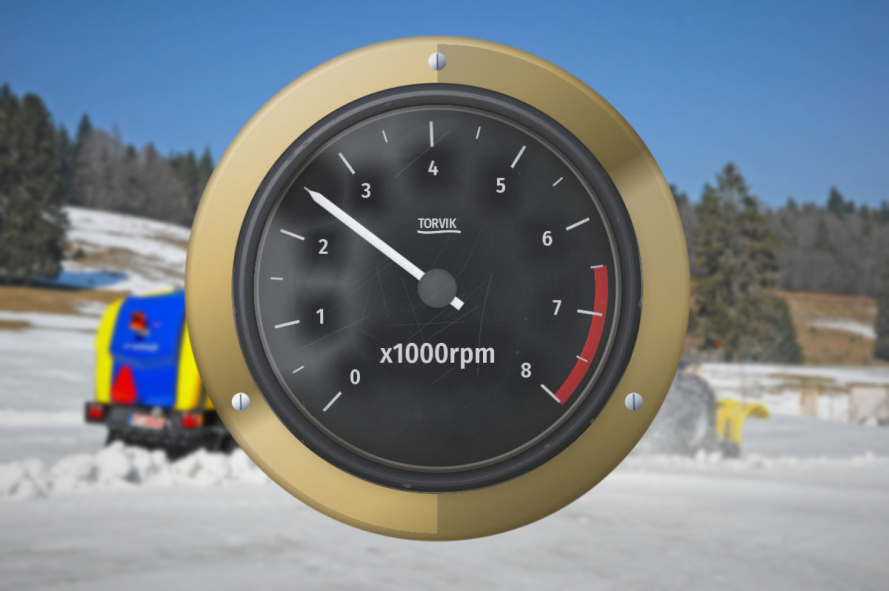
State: 2500 rpm
